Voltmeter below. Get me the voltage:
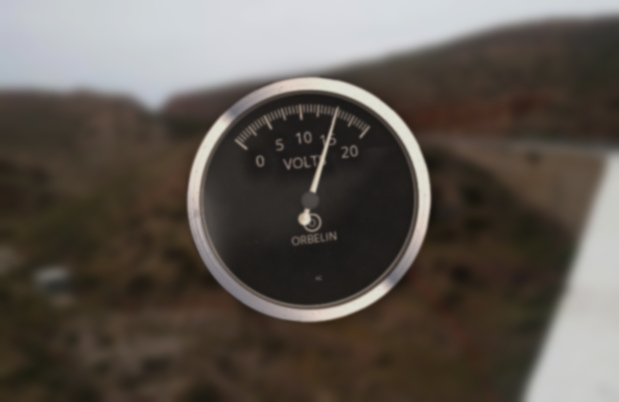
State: 15 V
